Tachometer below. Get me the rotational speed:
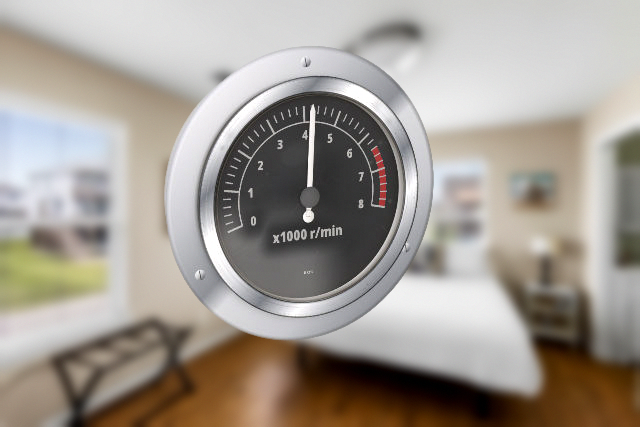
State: 4200 rpm
